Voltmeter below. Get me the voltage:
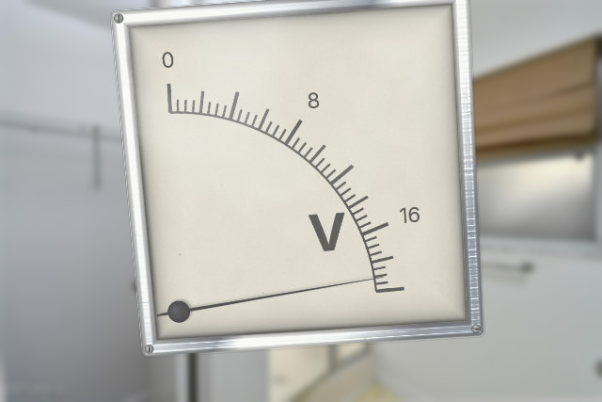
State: 19 V
